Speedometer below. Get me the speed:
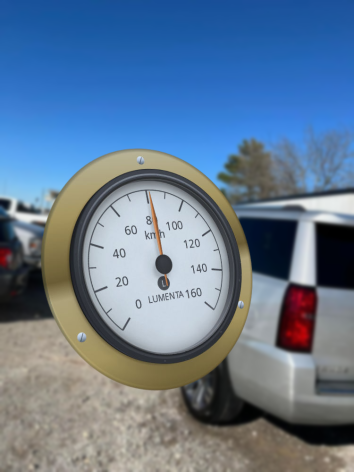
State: 80 km/h
